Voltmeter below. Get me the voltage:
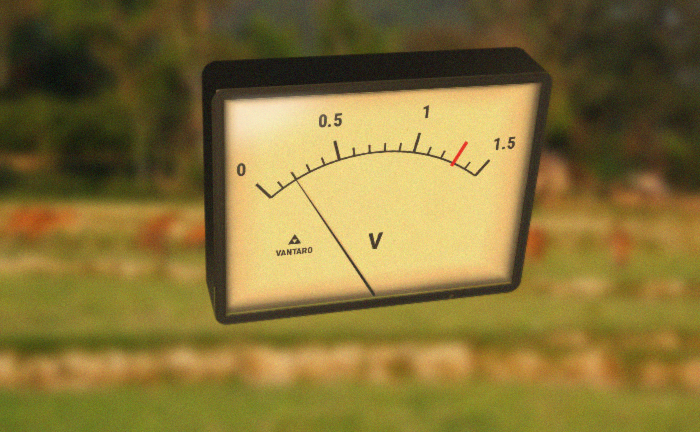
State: 0.2 V
